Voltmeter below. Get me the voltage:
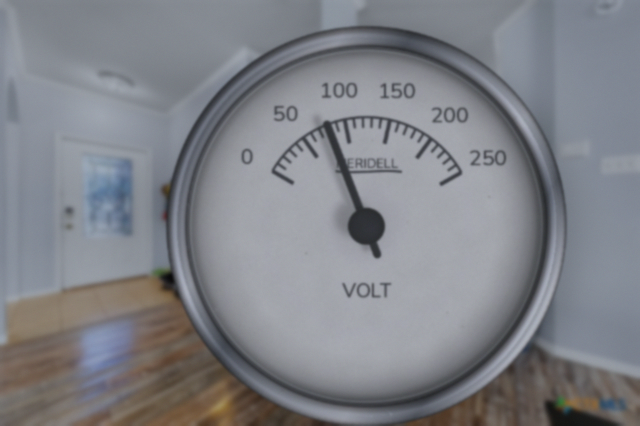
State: 80 V
